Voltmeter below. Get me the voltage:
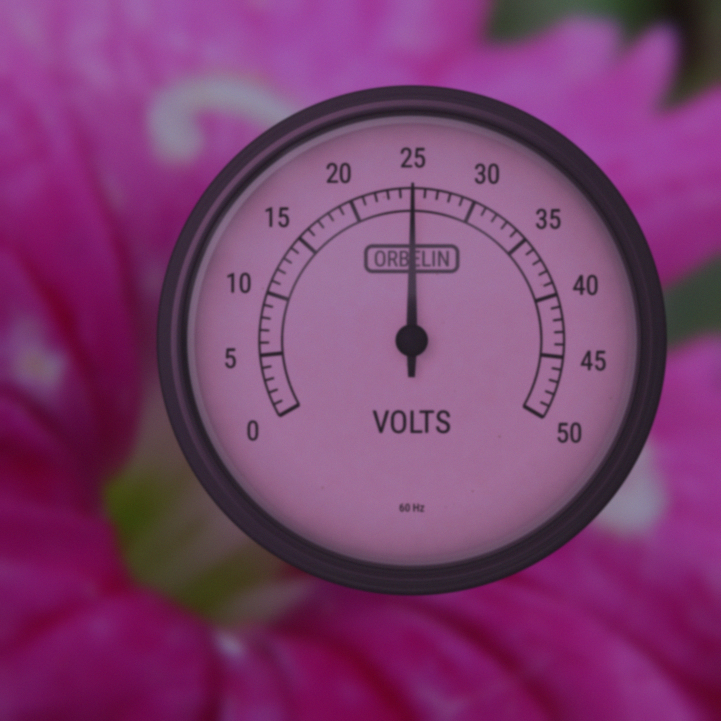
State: 25 V
